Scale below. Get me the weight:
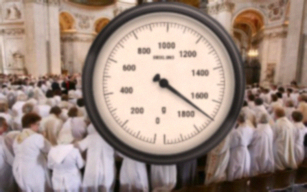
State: 1700 g
